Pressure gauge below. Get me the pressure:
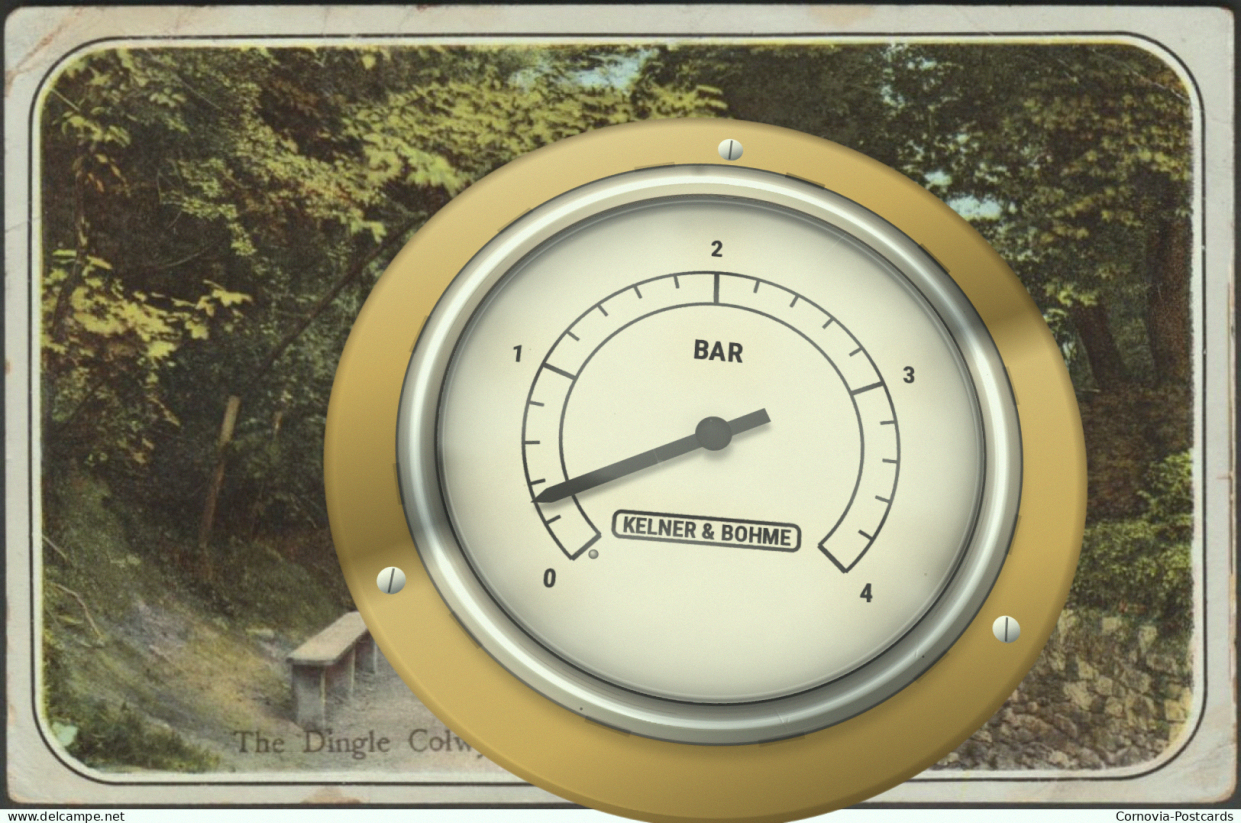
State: 0.3 bar
